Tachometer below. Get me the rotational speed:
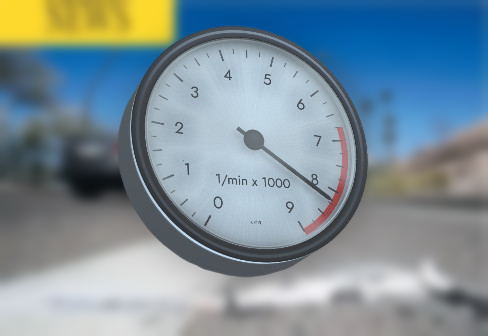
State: 8250 rpm
